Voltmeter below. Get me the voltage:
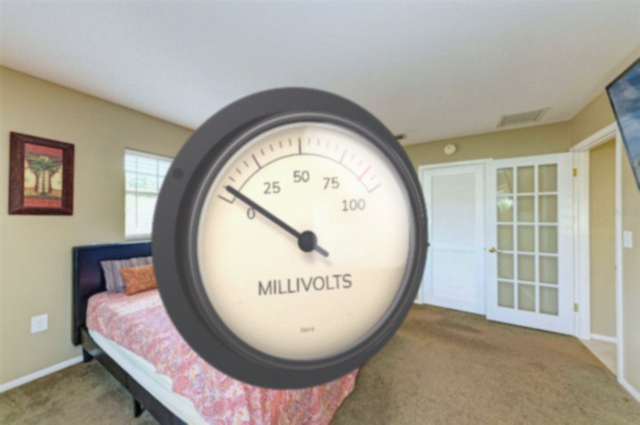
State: 5 mV
